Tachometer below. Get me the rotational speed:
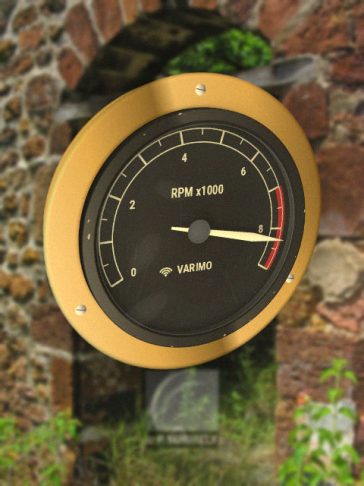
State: 8250 rpm
